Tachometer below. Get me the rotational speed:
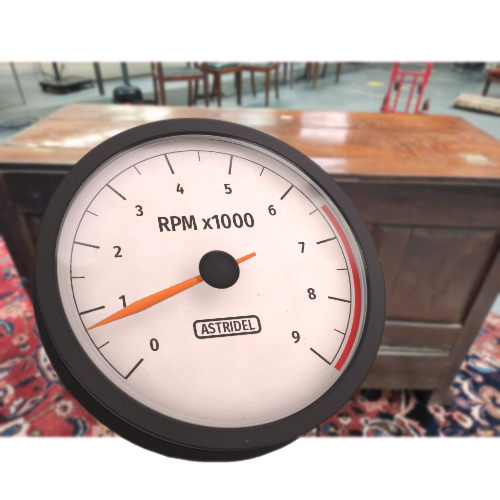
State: 750 rpm
